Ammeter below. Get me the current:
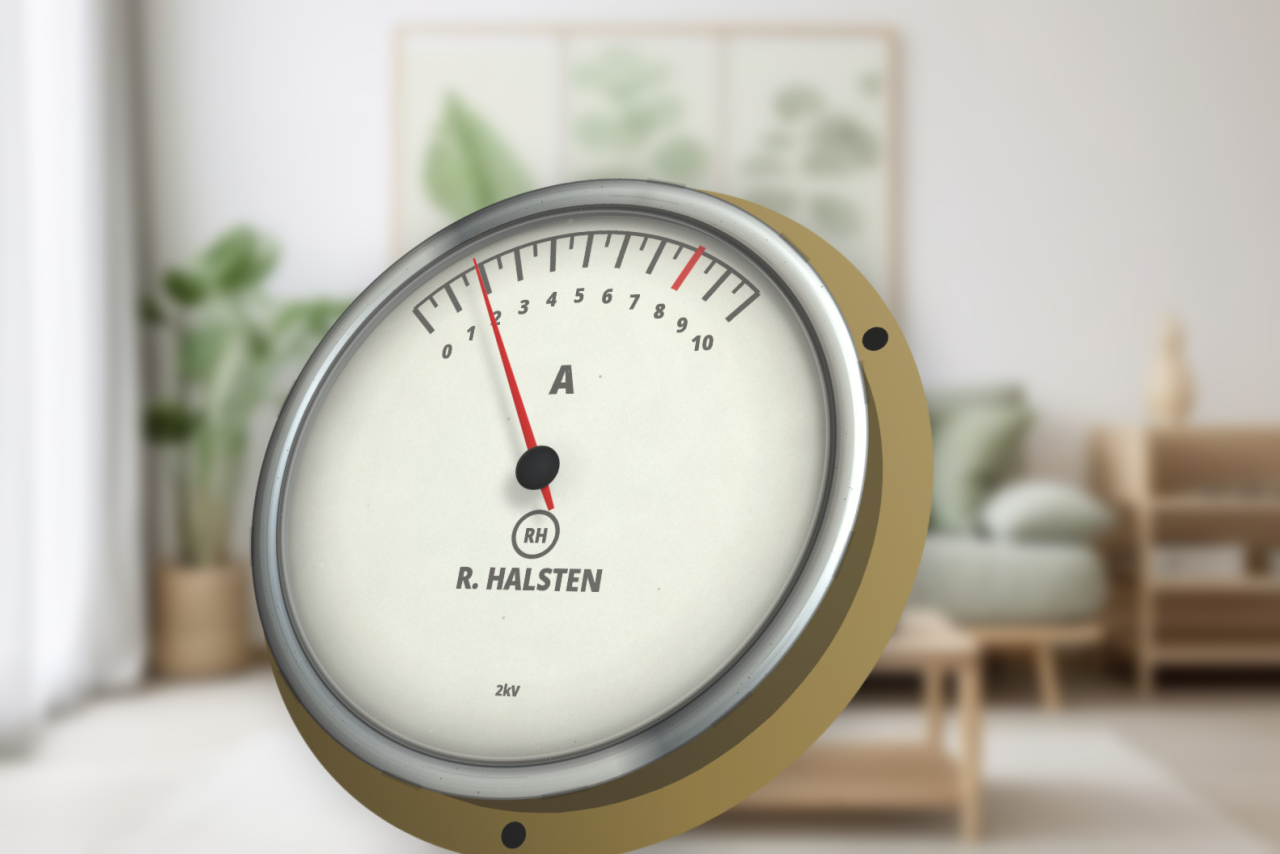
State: 2 A
